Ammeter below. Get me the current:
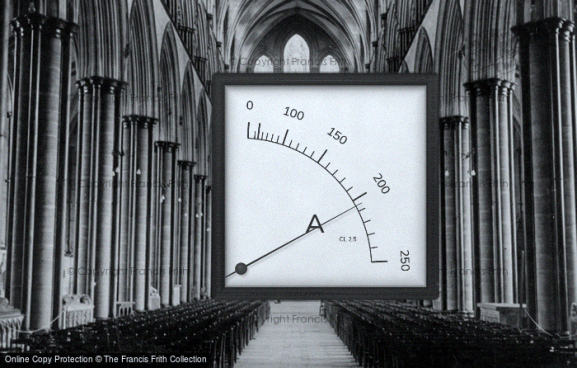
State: 205 A
